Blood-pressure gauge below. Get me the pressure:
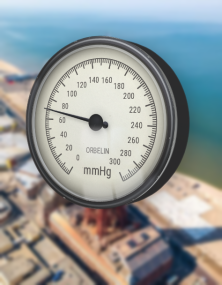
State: 70 mmHg
